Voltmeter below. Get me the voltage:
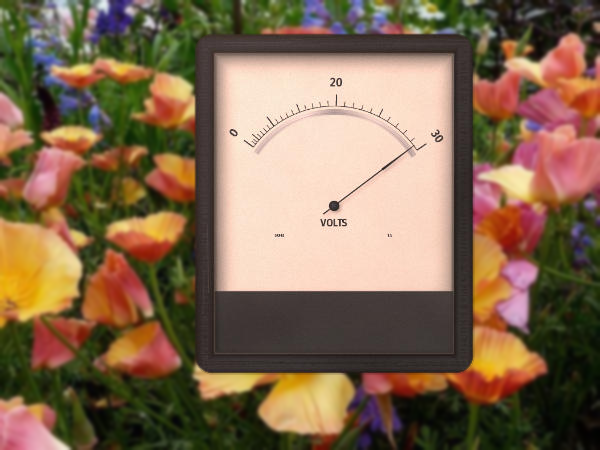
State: 29.5 V
